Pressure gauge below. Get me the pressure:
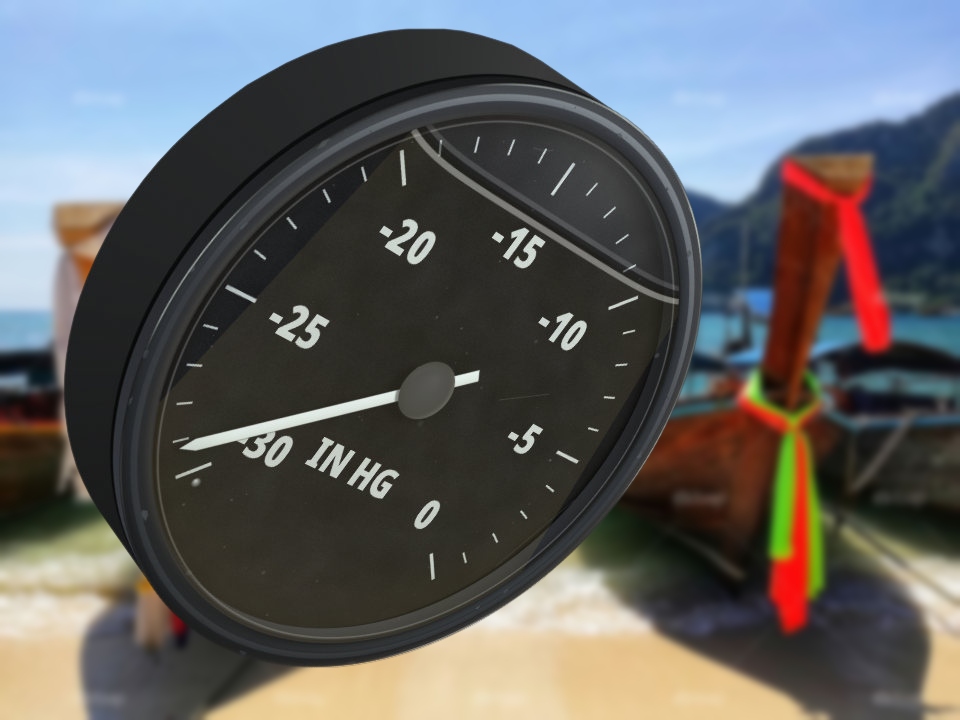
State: -29 inHg
